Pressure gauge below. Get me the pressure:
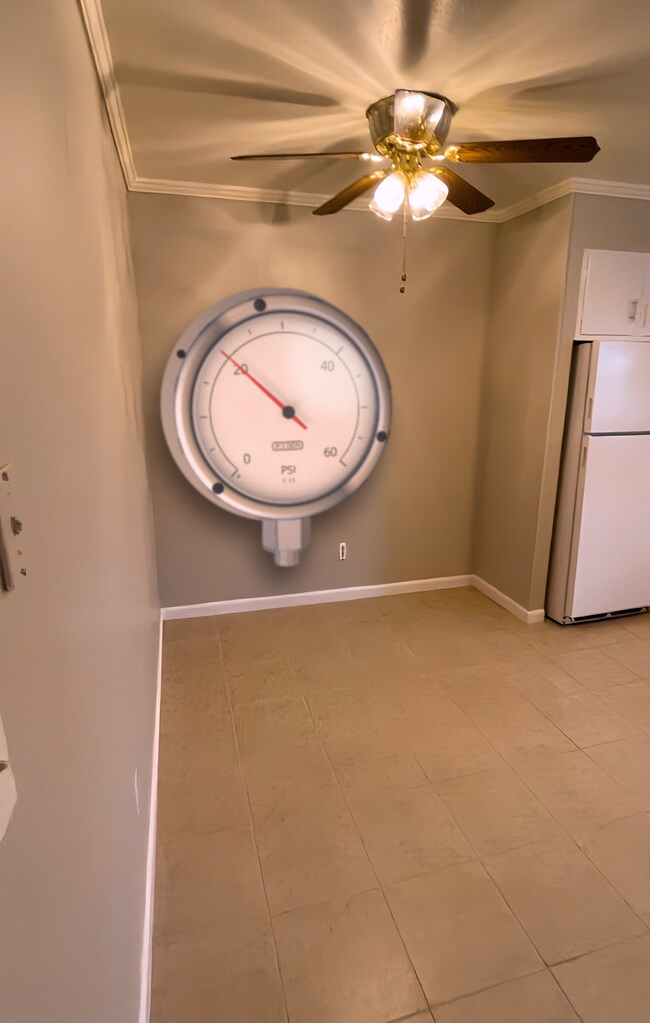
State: 20 psi
